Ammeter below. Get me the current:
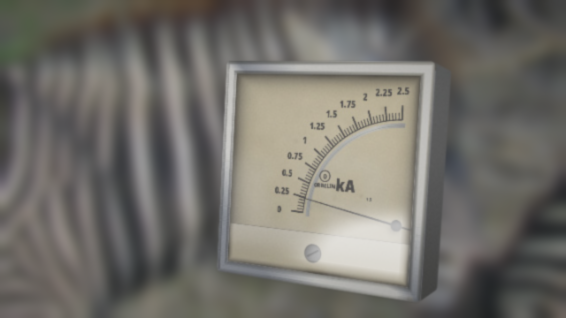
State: 0.25 kA
